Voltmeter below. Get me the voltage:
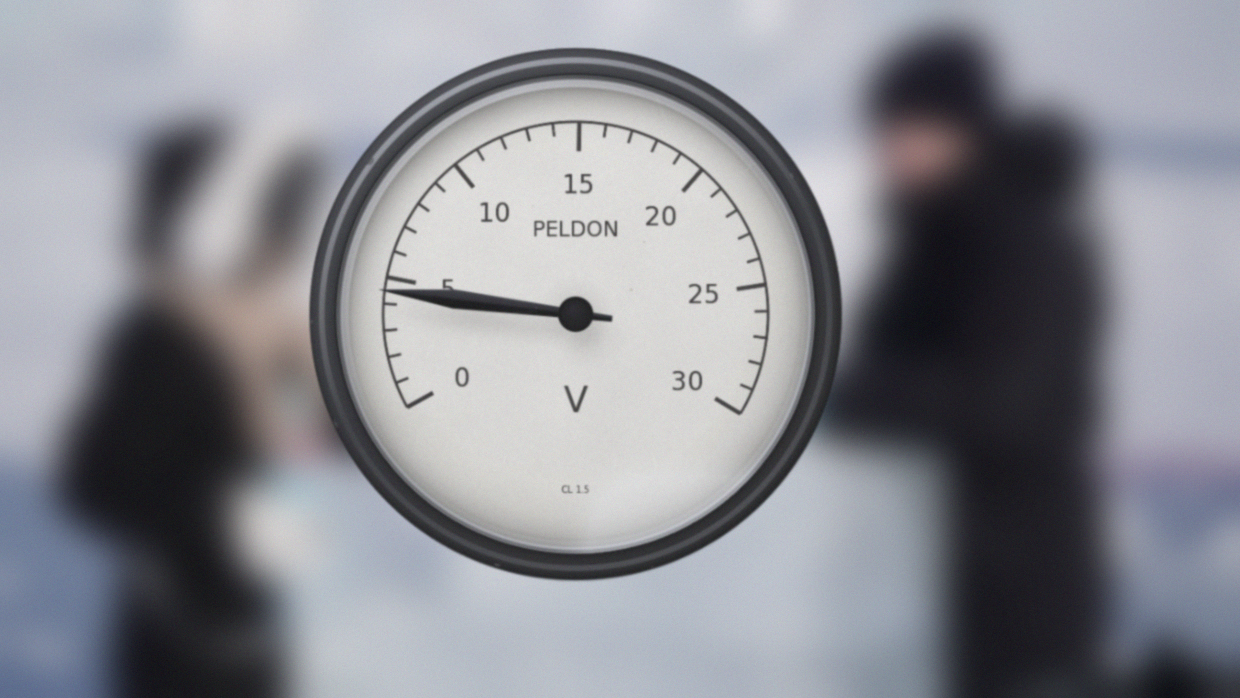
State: 4.5 V
